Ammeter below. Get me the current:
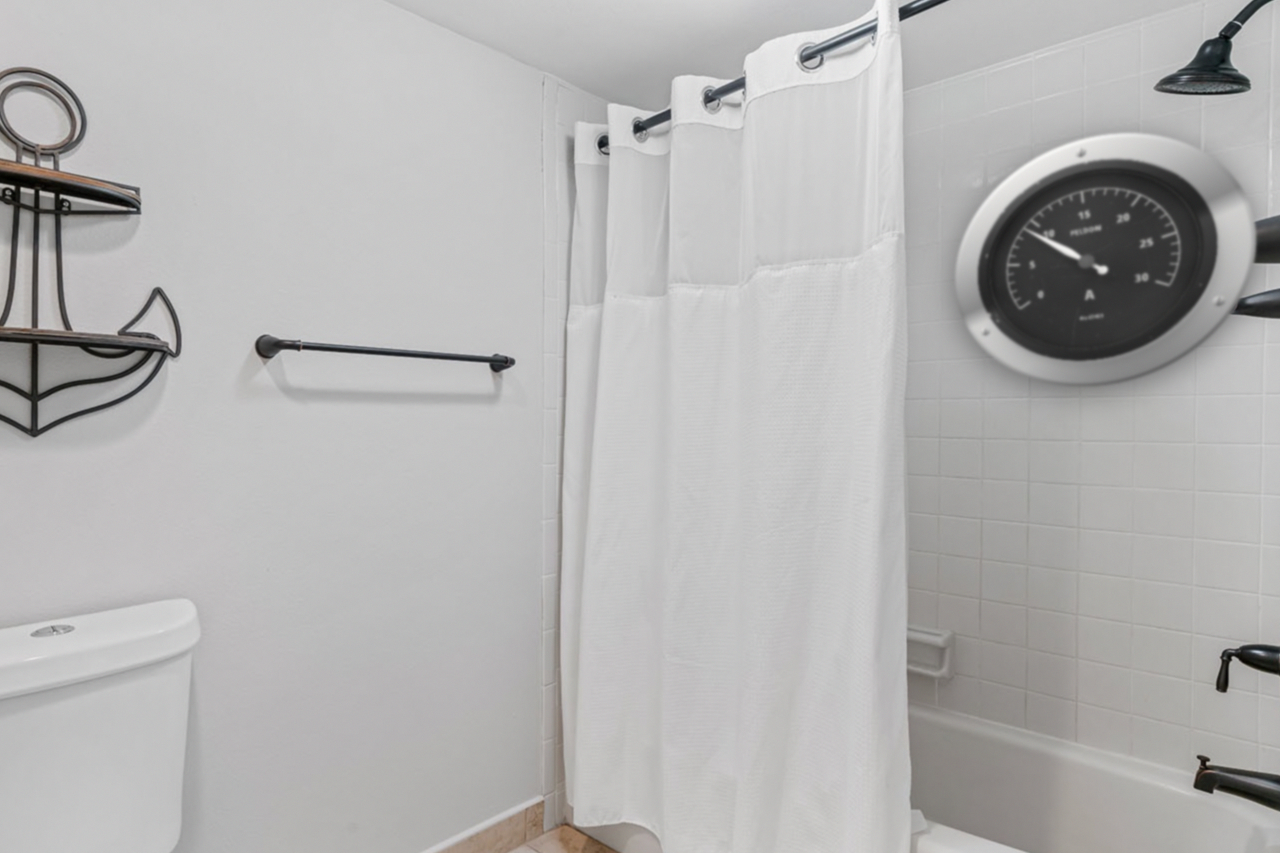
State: 9 A
